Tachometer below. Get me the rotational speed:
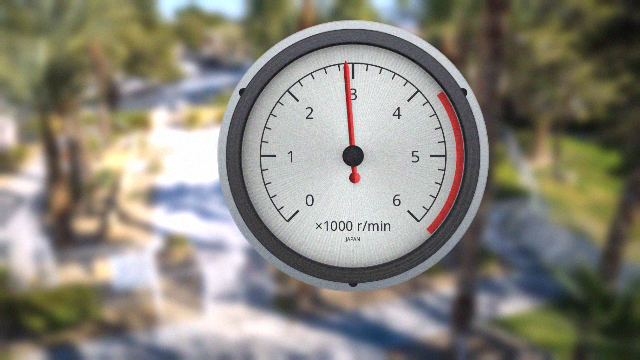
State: 2900 rpm
